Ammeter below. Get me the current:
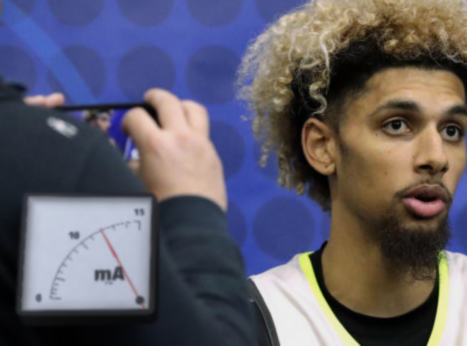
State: 12 mA
